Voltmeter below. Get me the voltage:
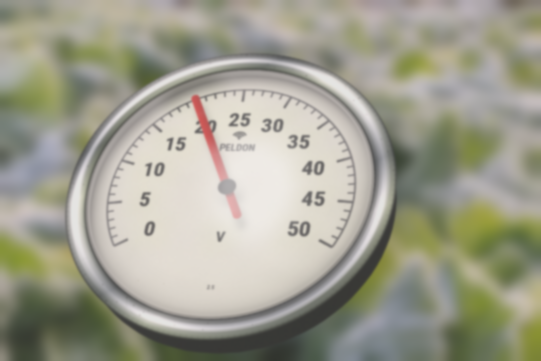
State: 20 V
